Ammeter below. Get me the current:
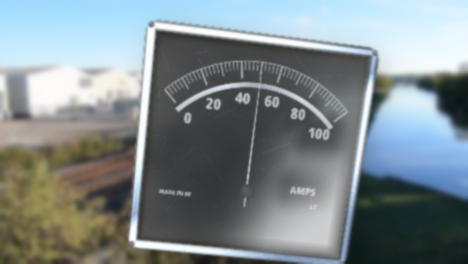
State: 50 A
